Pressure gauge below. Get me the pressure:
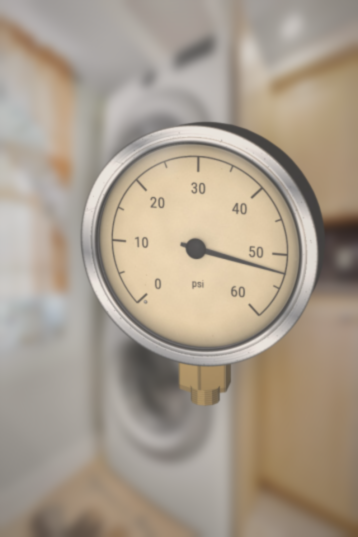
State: 52.5 psi
